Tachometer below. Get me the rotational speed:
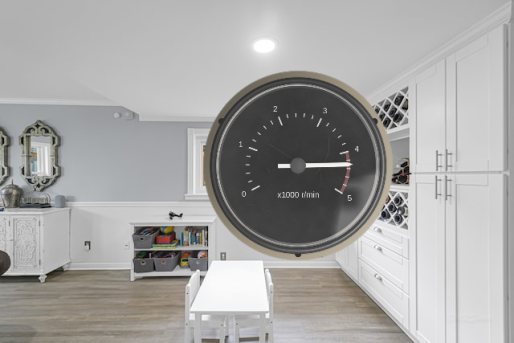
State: 4300 rpm
